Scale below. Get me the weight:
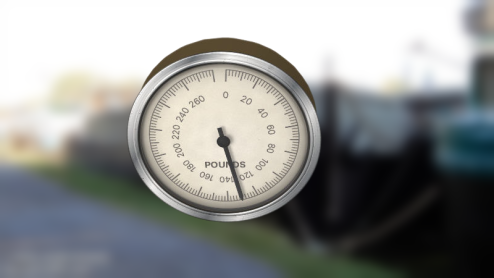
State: 130 lb
